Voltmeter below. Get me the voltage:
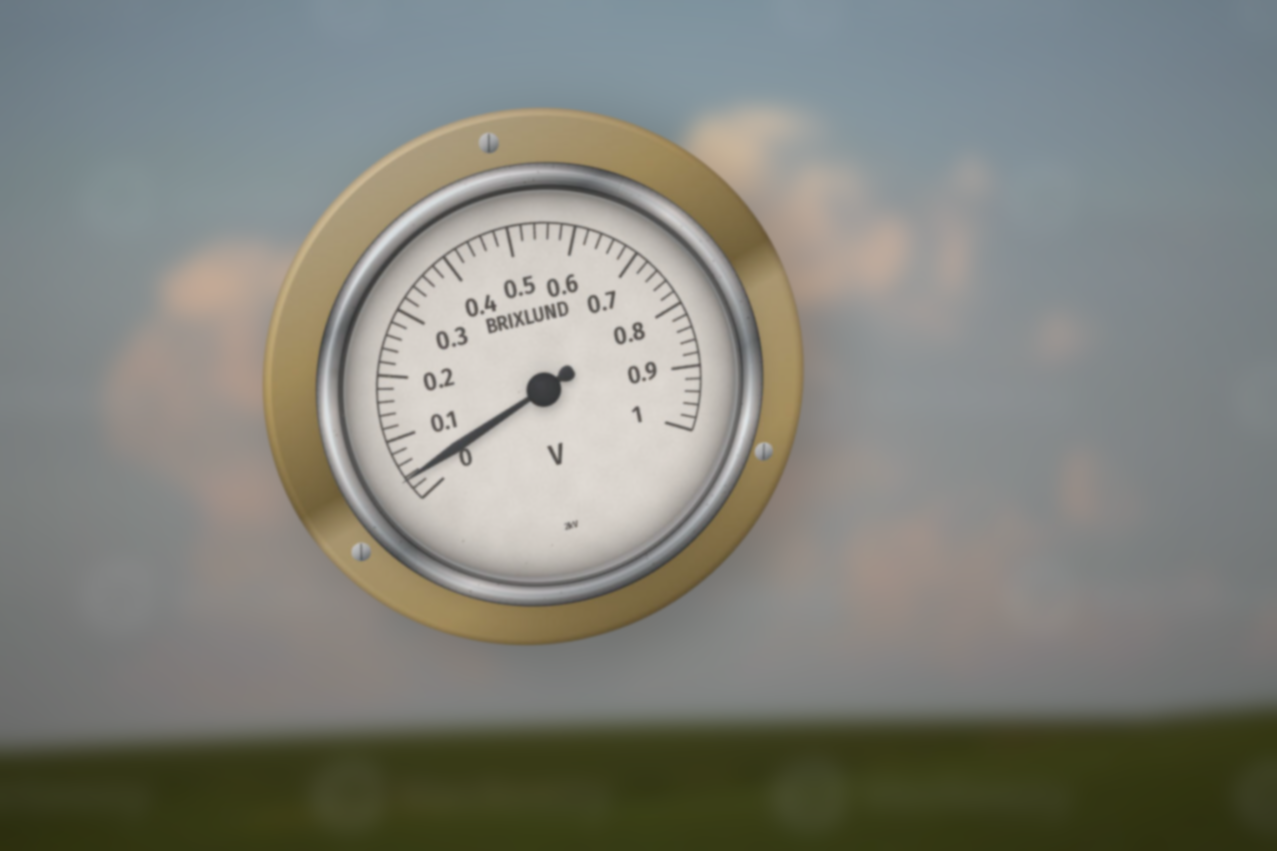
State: 0.04 V
